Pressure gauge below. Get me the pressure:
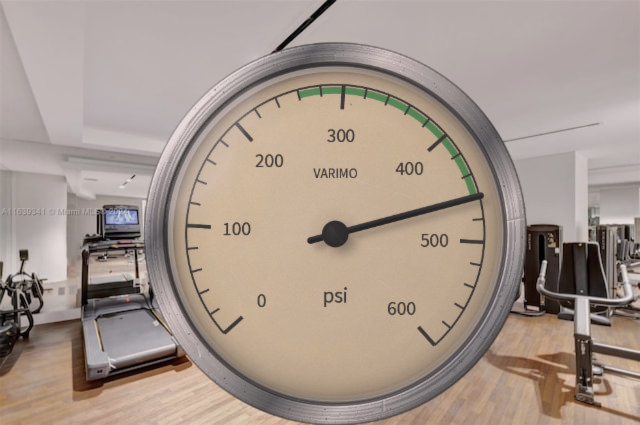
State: 460 psi
